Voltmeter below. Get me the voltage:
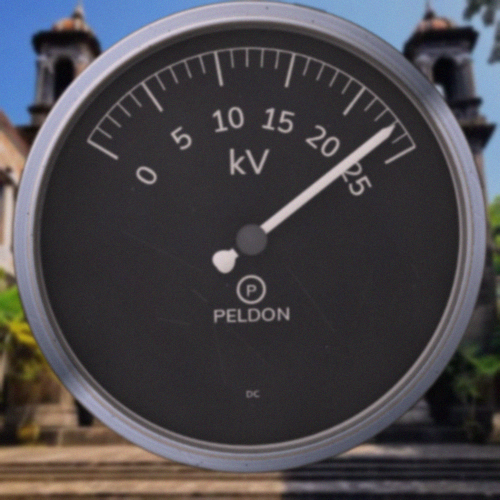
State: 23 kV
